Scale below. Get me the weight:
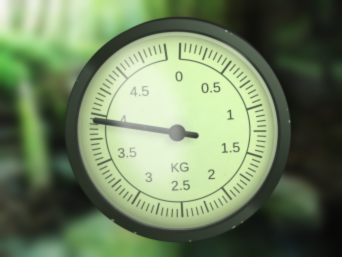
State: 3.95 kg
